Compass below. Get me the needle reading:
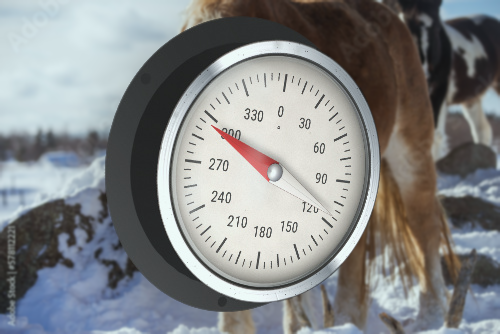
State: 295 °
